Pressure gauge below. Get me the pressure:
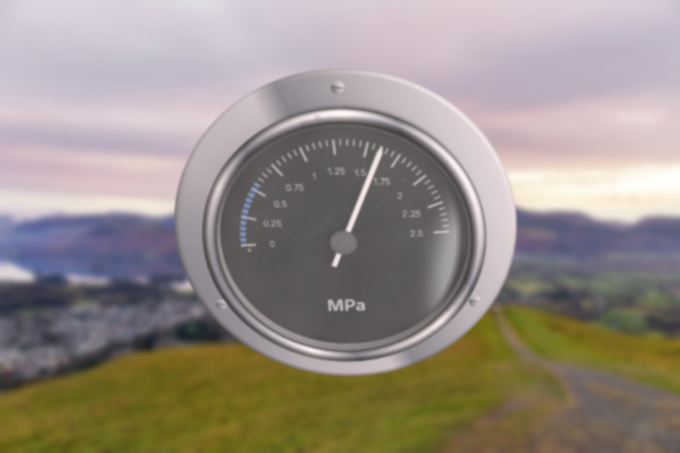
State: 1.6 MPa
